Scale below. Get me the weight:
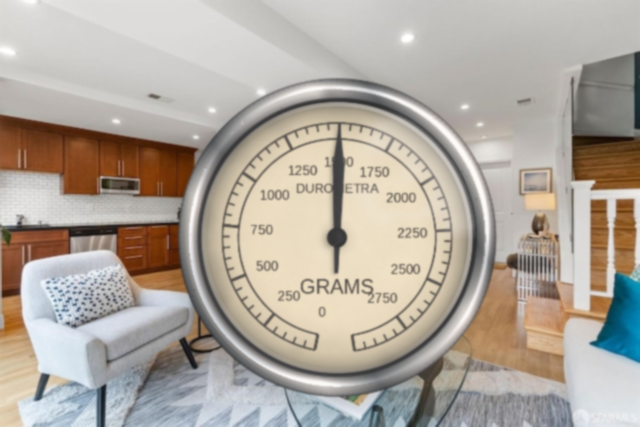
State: 1500 g
